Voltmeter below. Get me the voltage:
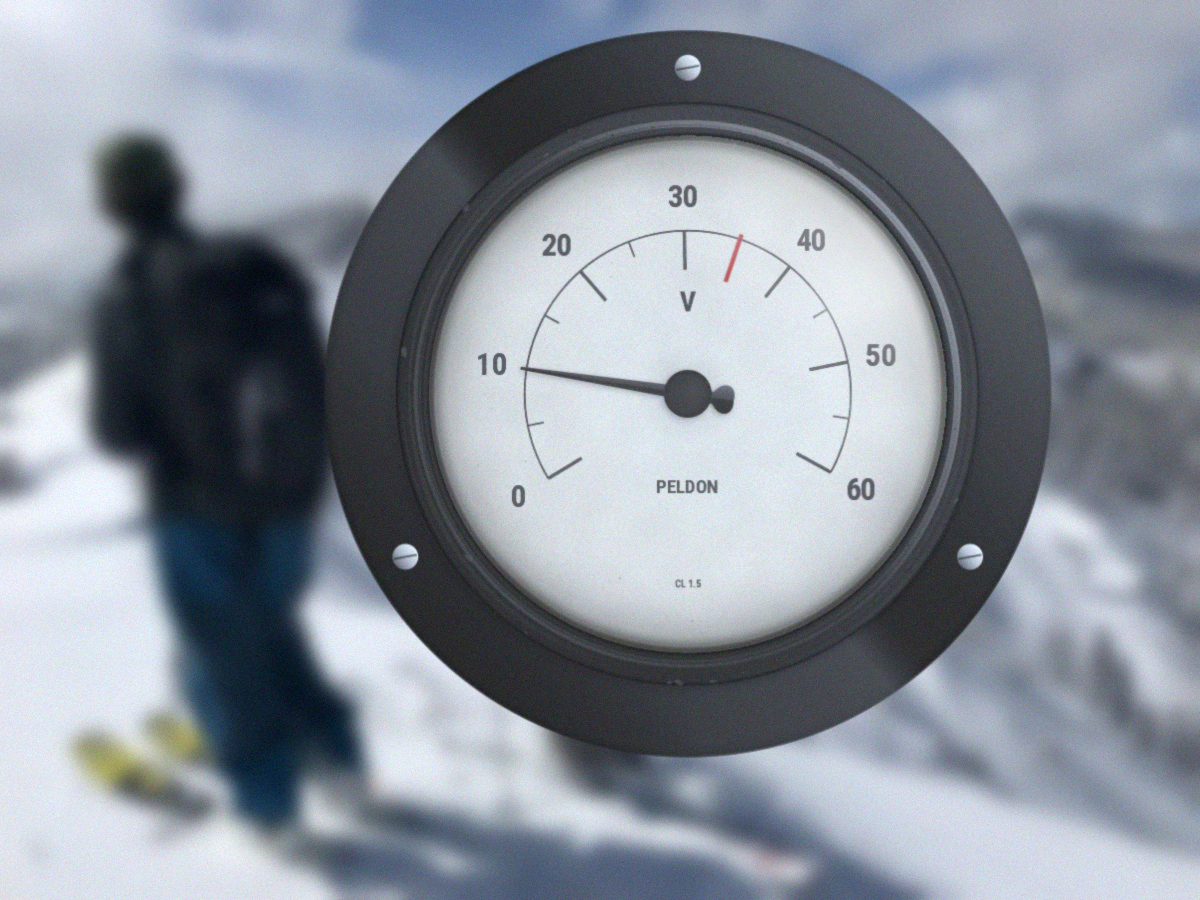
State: 10 V
